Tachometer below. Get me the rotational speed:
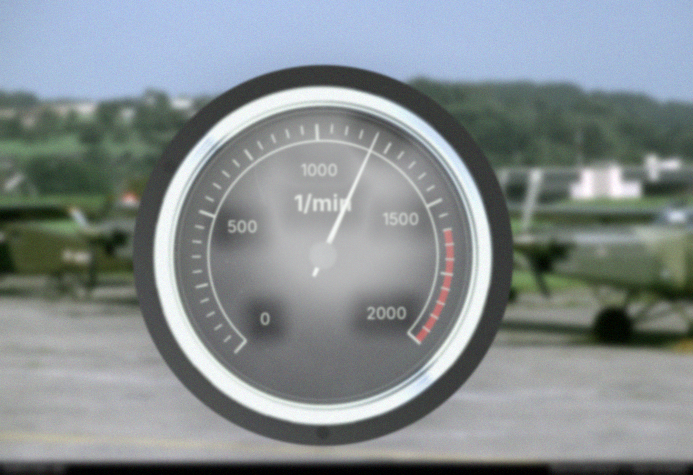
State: 1200 rpm
